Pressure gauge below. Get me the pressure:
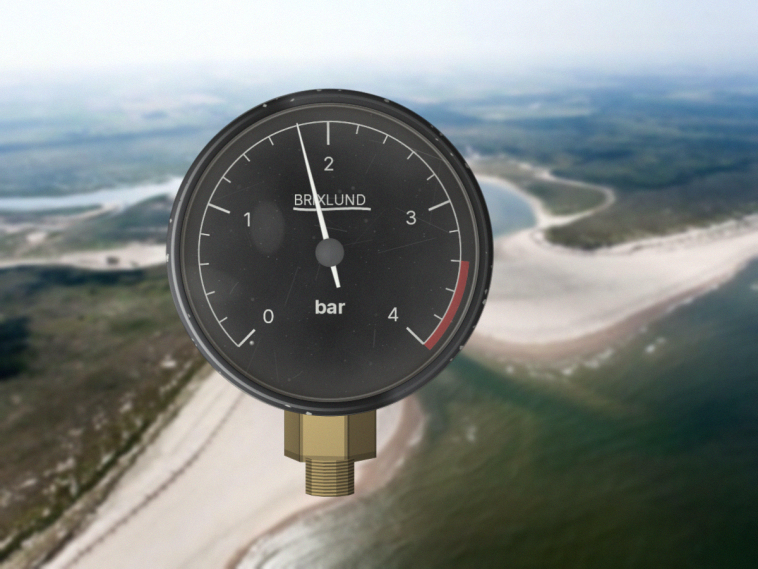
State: 1.8 bar
